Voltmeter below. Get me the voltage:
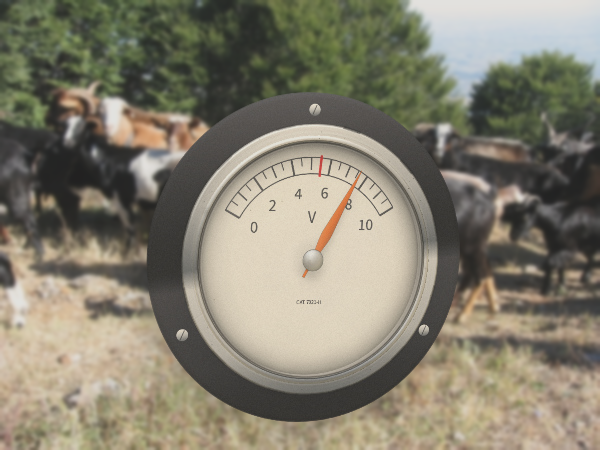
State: 7.5 V
